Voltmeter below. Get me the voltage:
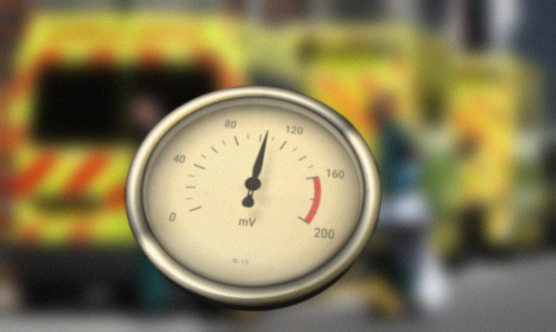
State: 105 mV
